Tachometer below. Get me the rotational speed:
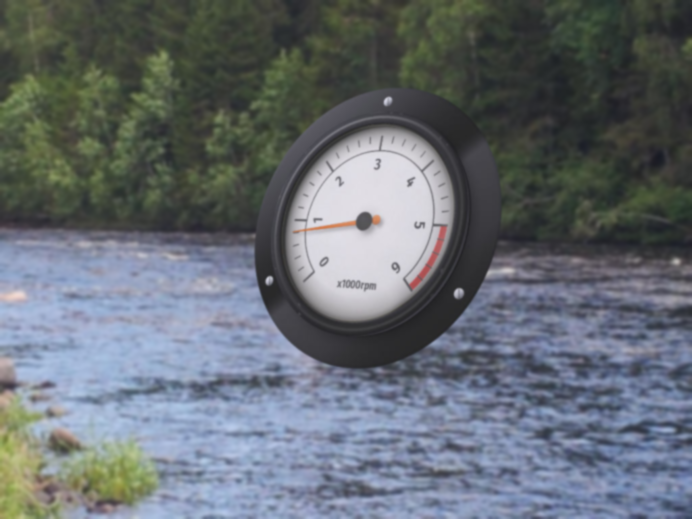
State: 800 rpm
